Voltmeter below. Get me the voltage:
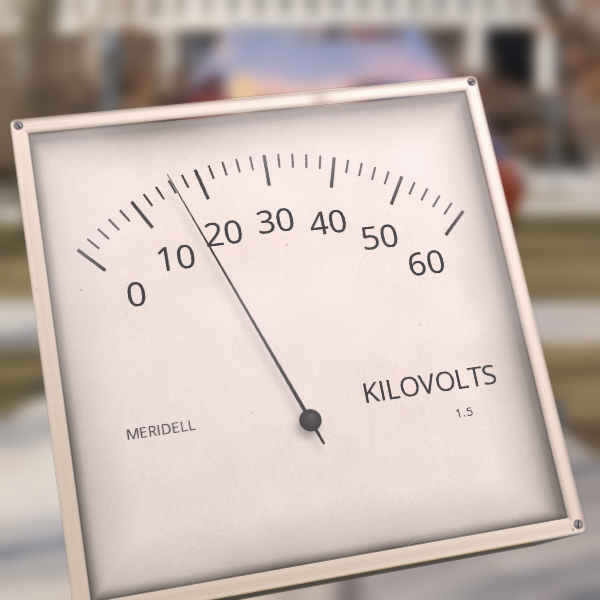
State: 16 kV
